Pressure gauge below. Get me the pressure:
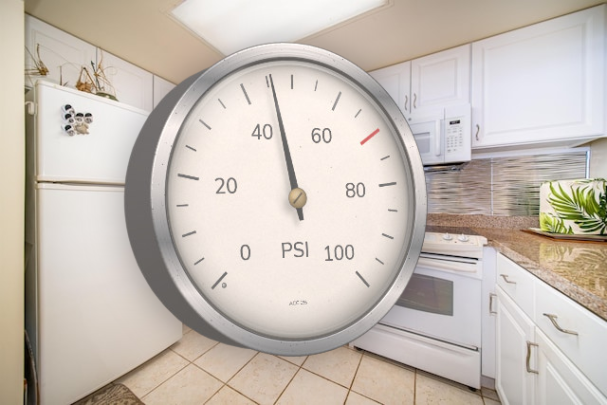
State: 45 psi
